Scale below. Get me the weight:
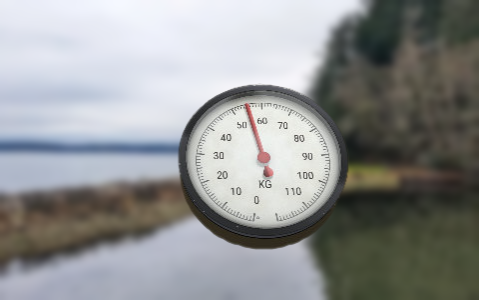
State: 55 kg
